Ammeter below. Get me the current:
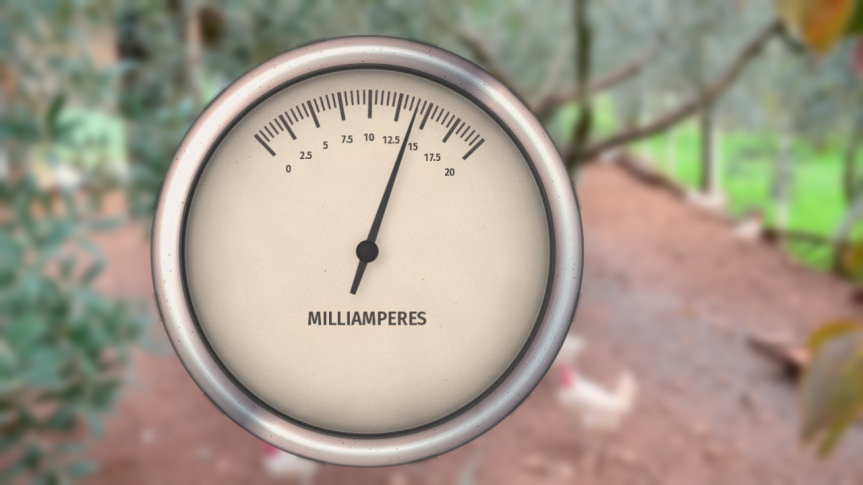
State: 14 mA
